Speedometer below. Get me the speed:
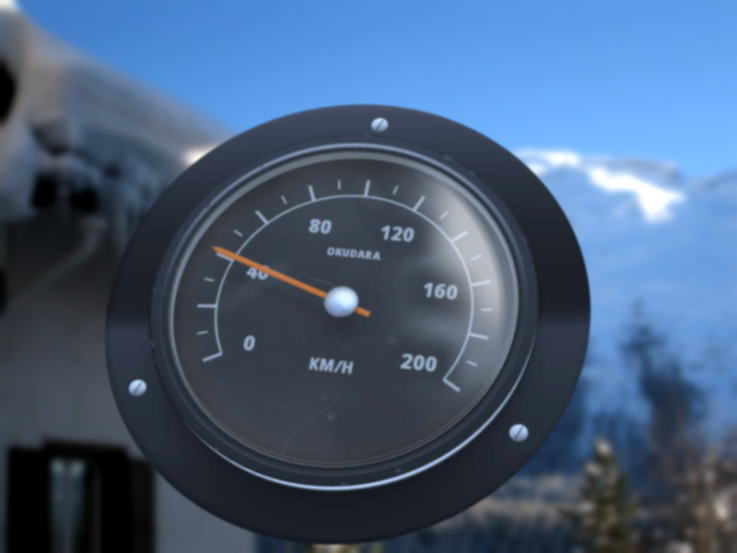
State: 40 km/h
